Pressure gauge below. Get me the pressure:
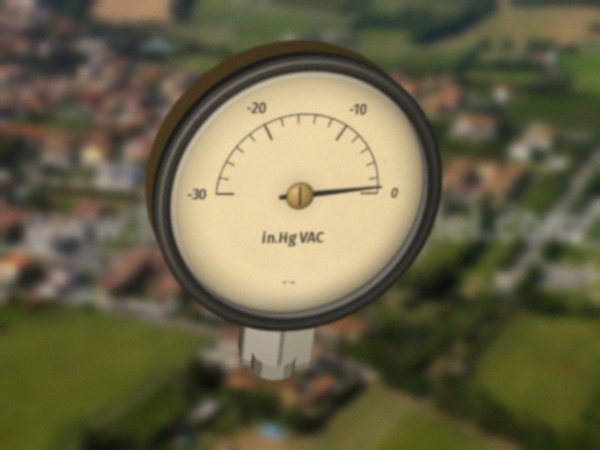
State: -1 inHg
